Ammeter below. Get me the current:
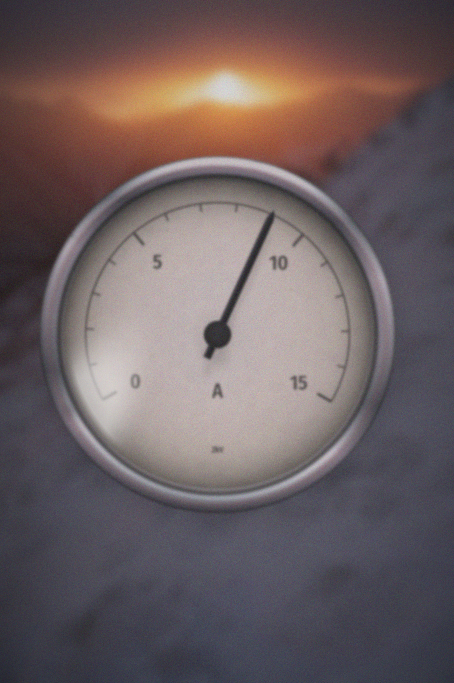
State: 9 A
